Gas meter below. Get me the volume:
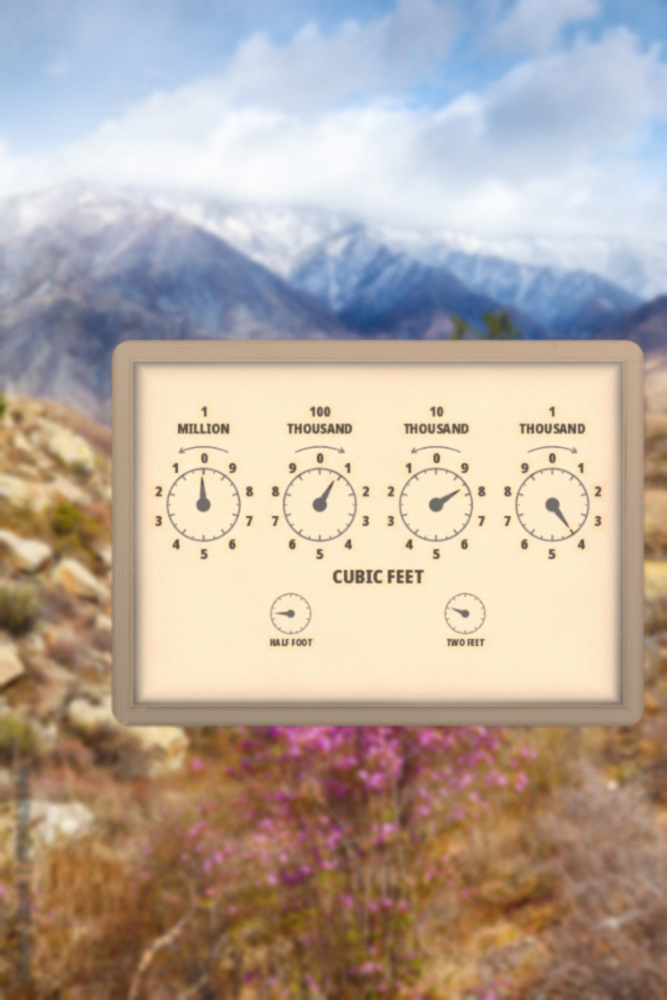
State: 8400 ft³
